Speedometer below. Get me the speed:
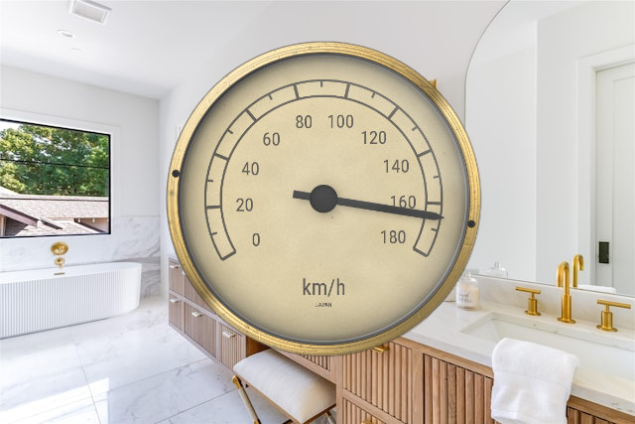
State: 165 km/h
